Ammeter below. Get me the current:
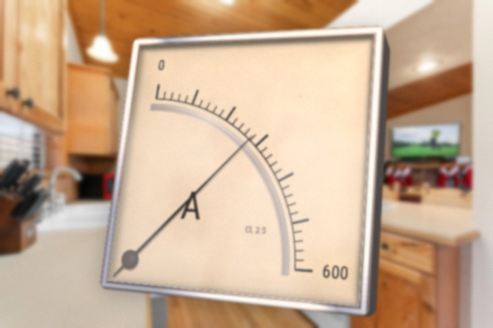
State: 280 A
